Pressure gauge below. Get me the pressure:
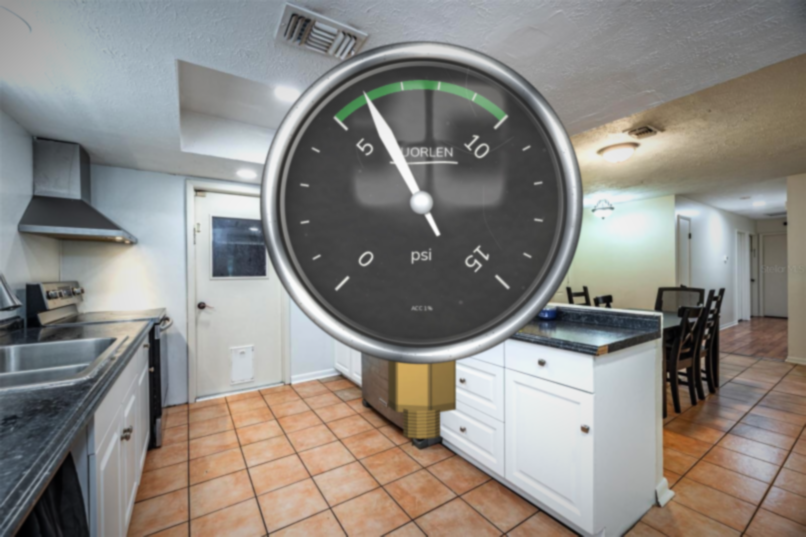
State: 6 psi
